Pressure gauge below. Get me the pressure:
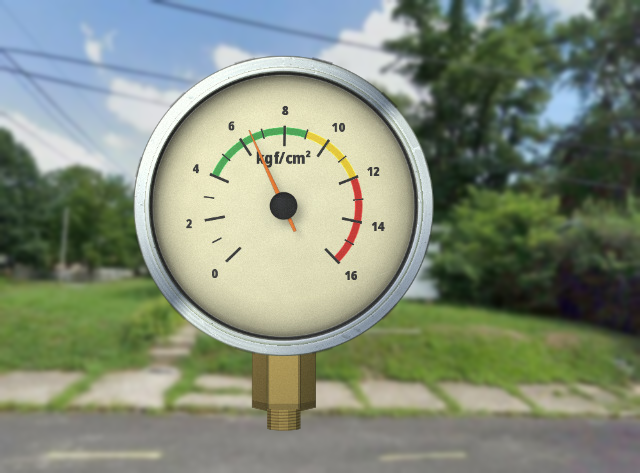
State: 6.5 kg/cm²
